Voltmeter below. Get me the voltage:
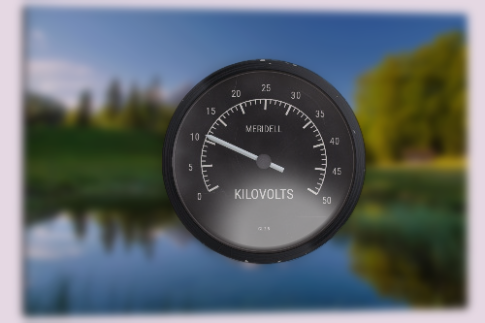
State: 11 kV
